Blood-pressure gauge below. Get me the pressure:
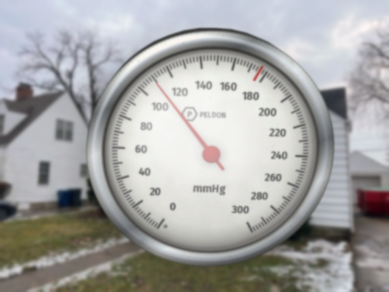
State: 110 mmHg
